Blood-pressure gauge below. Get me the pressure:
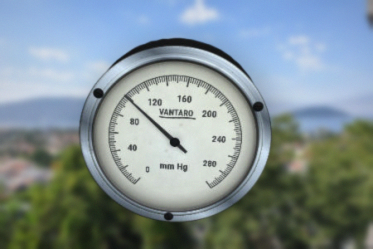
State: 100 mmHg
